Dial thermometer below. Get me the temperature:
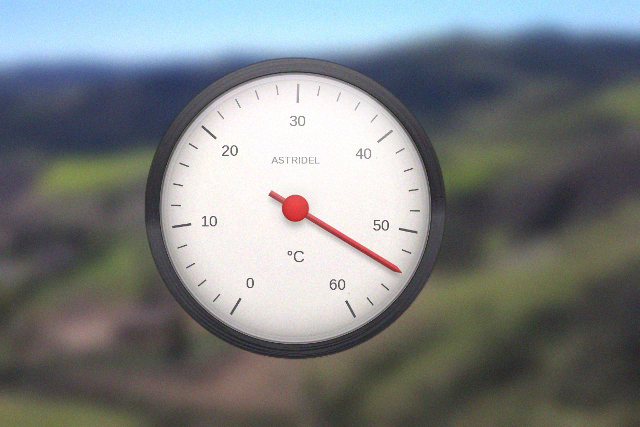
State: 54 °C
